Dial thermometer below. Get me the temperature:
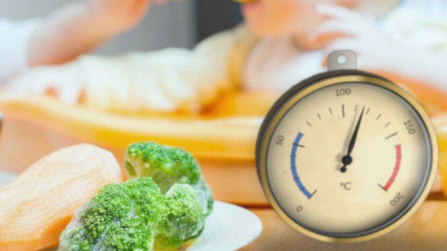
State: 115 °C
